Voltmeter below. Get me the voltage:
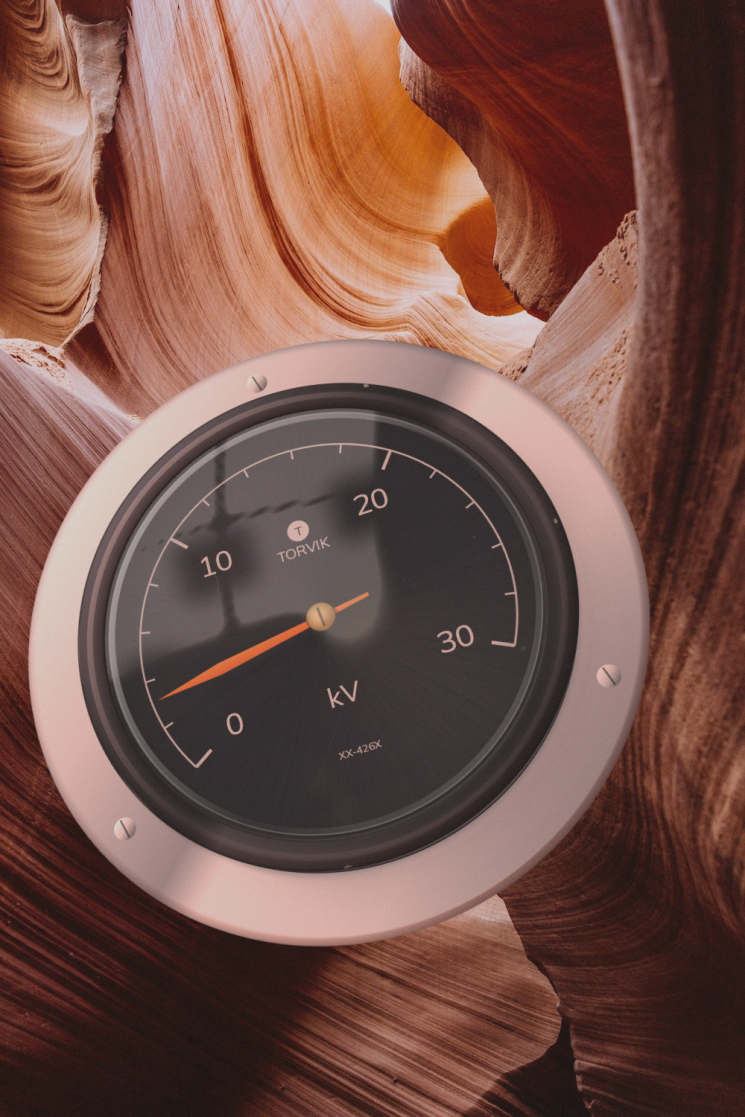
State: 3 kV
